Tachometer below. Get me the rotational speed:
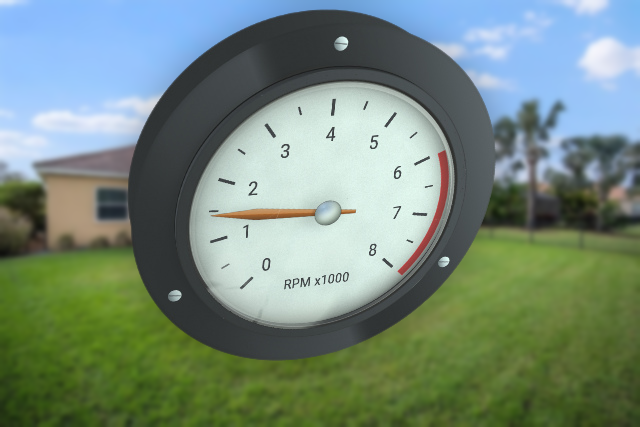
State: 1500 rpm
